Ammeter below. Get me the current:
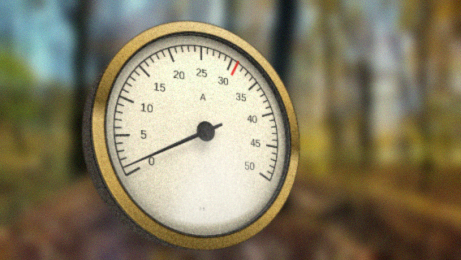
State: 1 A
